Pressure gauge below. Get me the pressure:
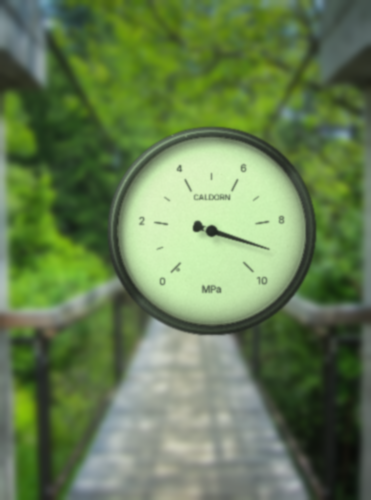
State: 9 MPa
